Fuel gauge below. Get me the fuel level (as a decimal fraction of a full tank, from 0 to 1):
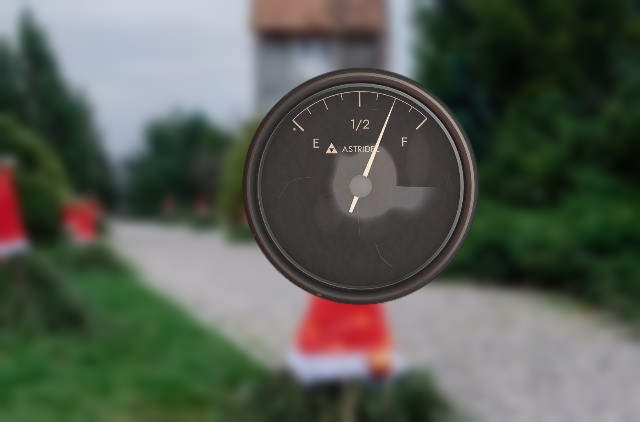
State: 0.75
